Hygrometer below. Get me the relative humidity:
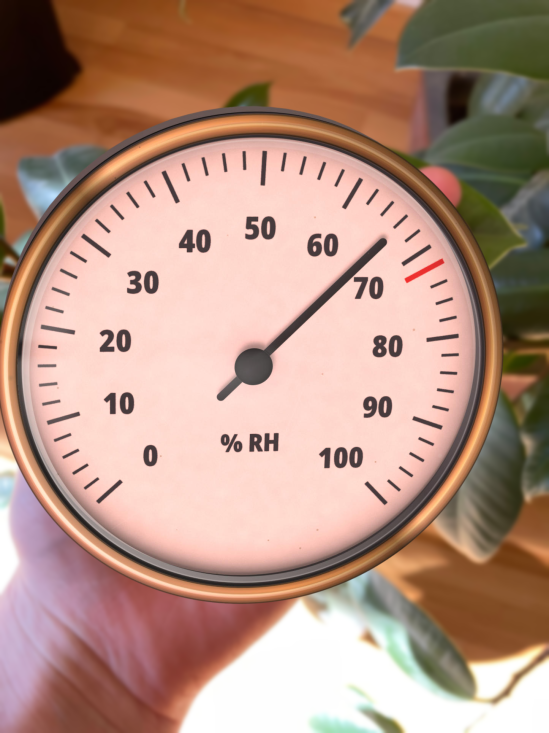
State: 66 %
